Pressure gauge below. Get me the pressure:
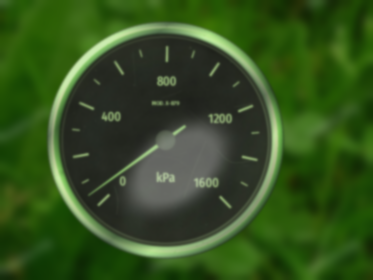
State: 50 kPa
